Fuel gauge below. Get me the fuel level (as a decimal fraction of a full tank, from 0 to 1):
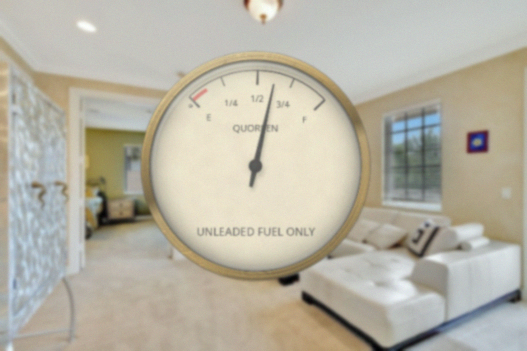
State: 0.625
